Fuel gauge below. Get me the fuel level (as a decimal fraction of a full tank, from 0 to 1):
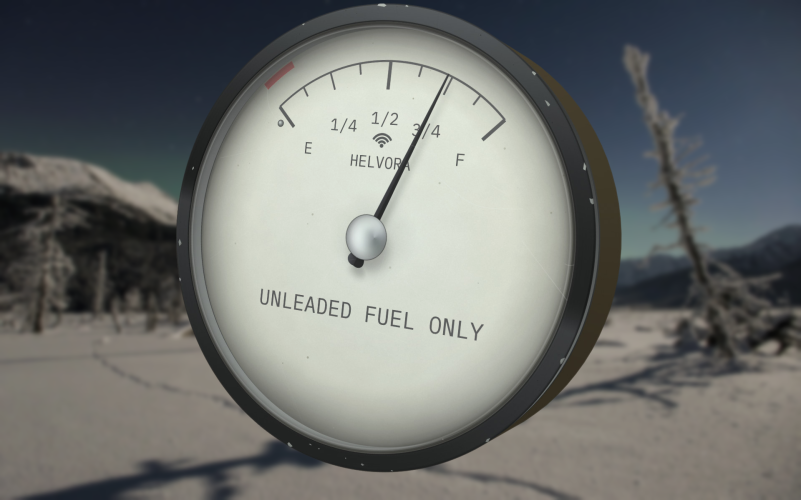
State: 0.75
